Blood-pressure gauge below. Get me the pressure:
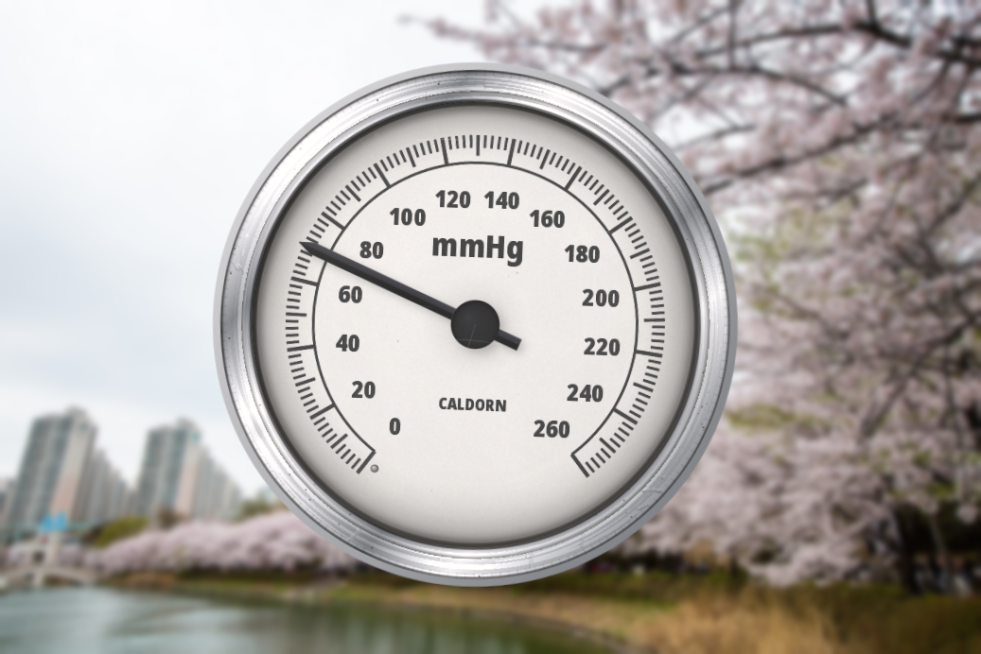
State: 70 mmHg
